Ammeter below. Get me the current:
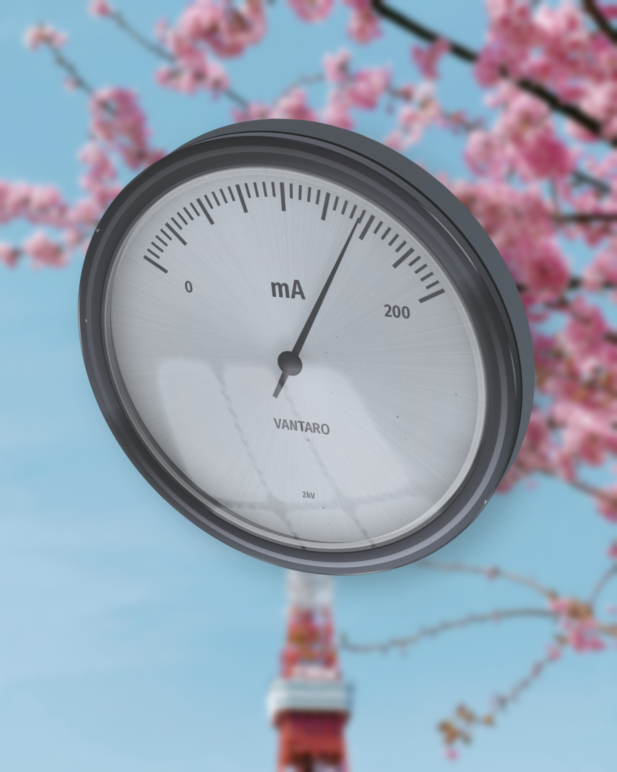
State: 145 mA
